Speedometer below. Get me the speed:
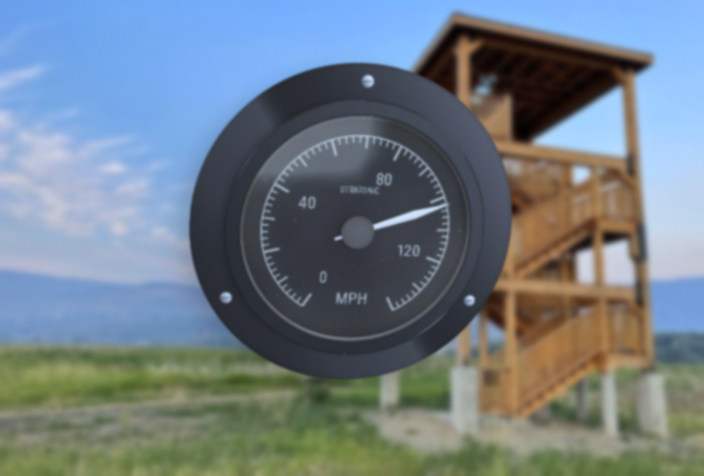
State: 102 mph
